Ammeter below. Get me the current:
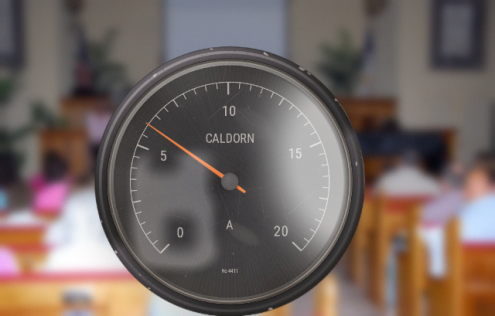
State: 6 A
